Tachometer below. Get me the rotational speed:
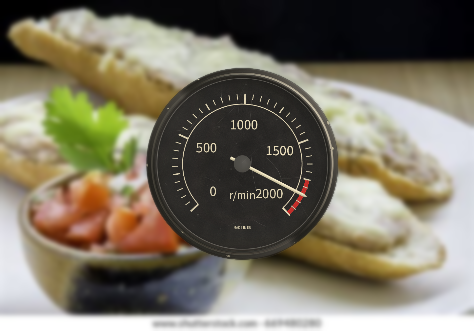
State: 1850 rpm
